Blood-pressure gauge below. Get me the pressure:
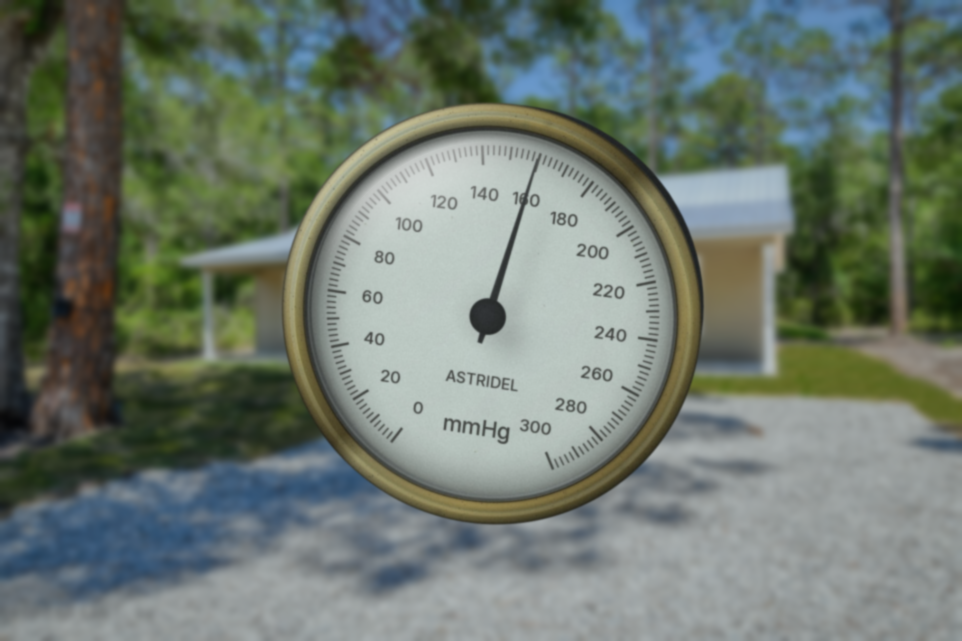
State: 160 mmHg
